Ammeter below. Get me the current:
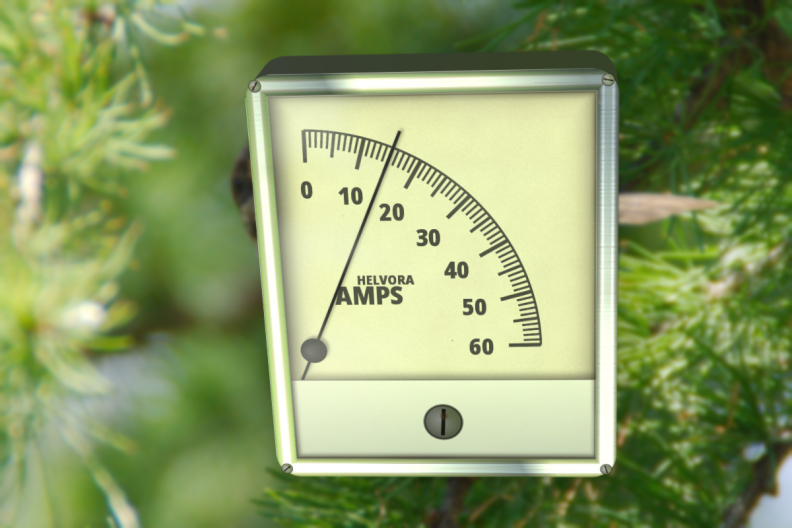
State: 15 A
